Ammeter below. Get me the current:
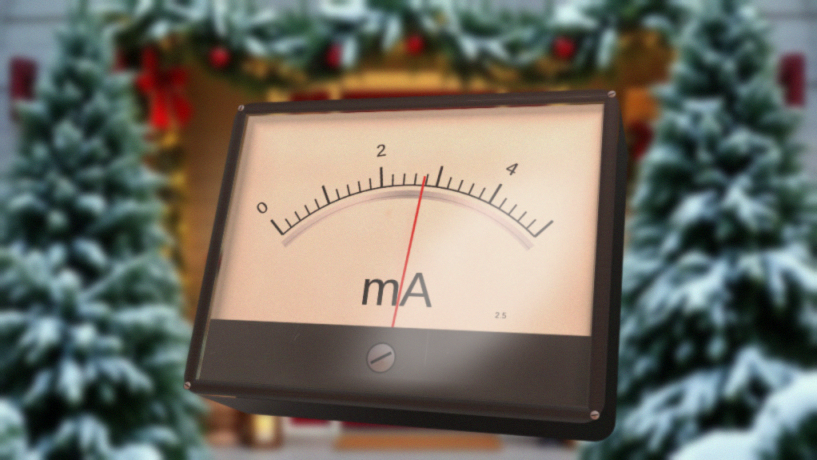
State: 2.8 mA
